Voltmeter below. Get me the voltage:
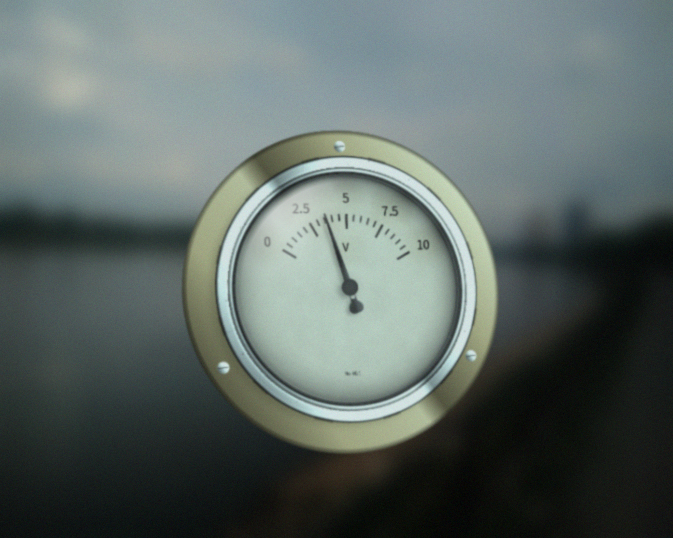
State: 3.5 V
